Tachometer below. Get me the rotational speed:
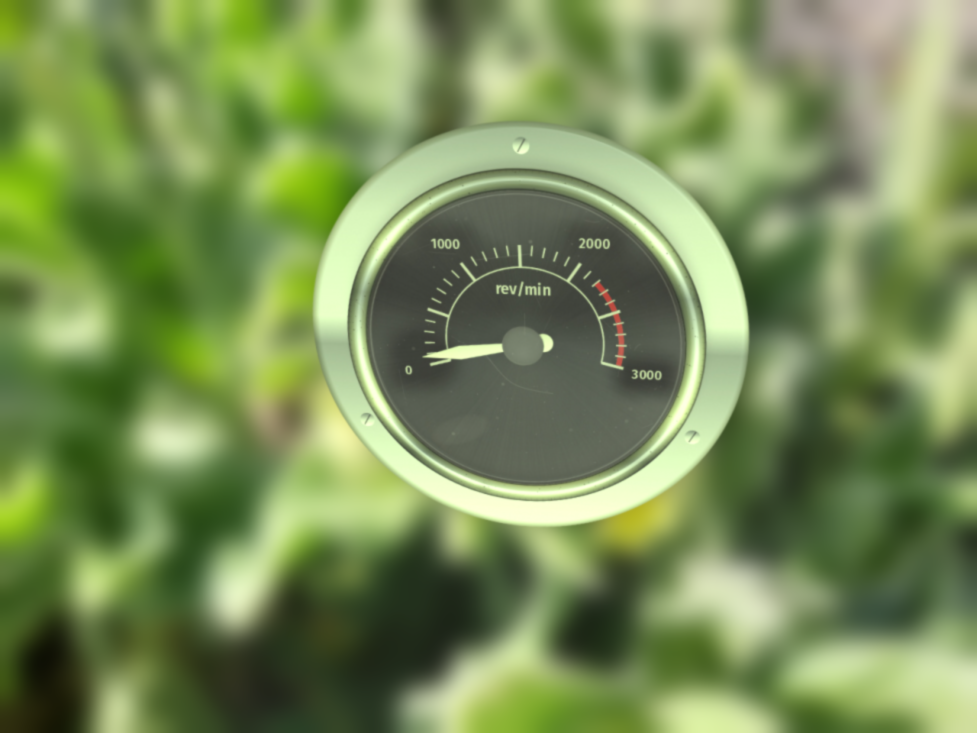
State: 100 rpm
